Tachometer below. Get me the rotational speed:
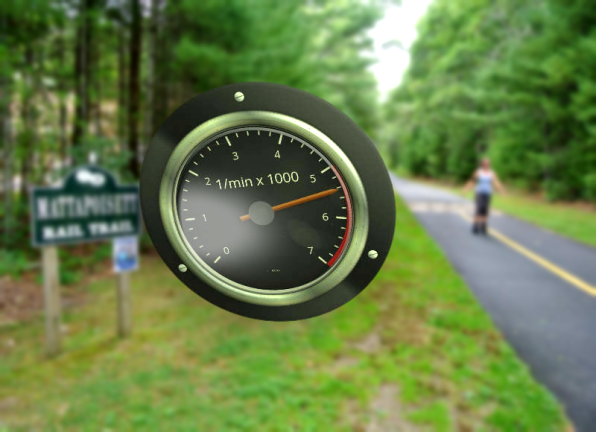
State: 5400 rpm
